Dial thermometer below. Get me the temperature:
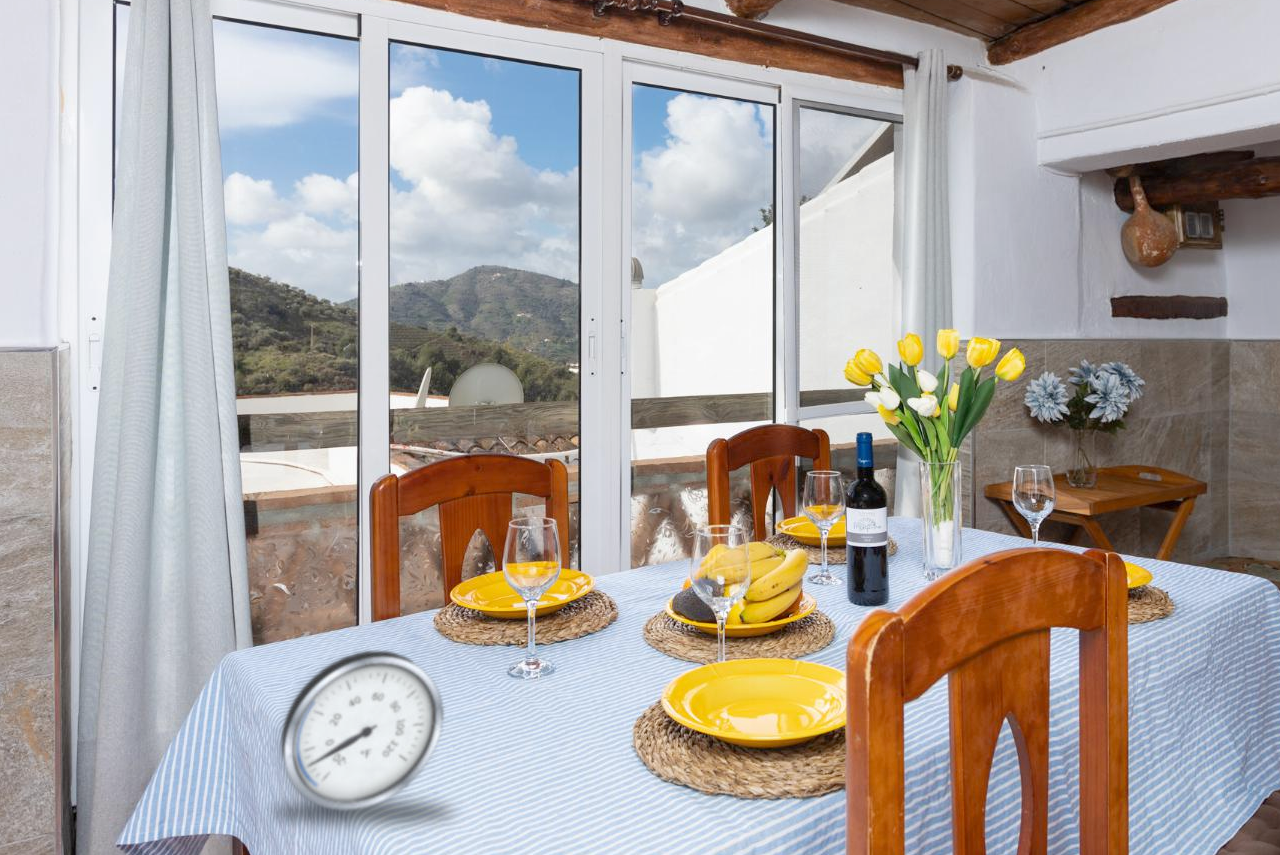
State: -8 °F
